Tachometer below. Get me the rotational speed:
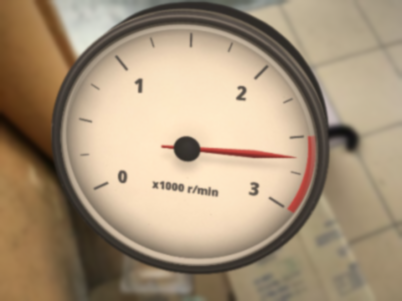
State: 2625 rpm
